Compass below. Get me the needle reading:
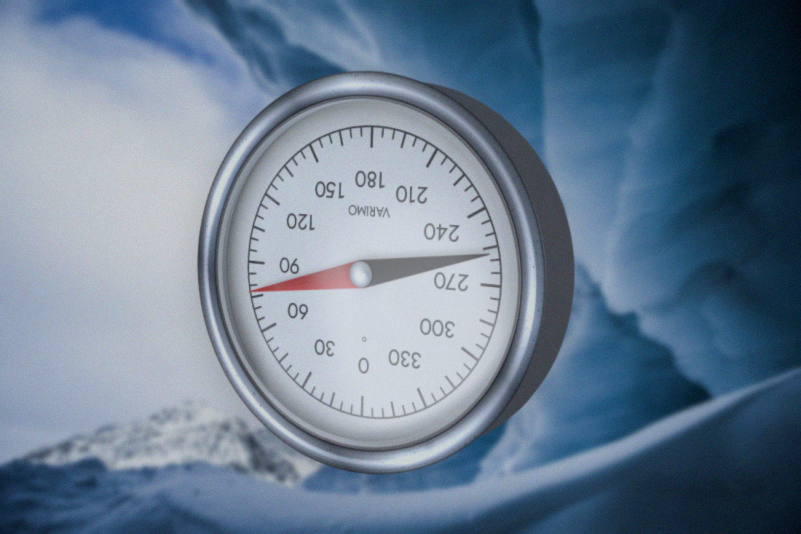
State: 77.5 °
